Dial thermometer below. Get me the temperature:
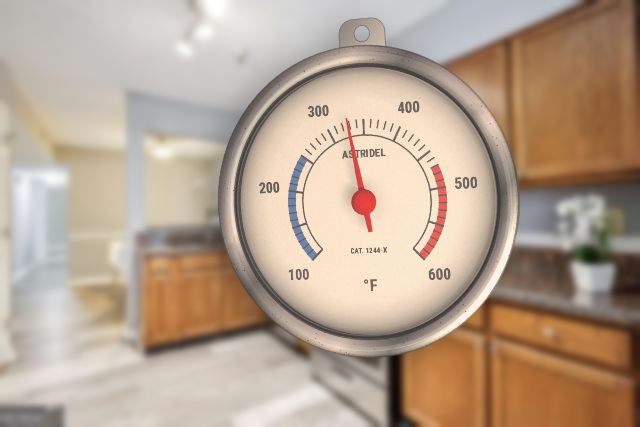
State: 330 °F
